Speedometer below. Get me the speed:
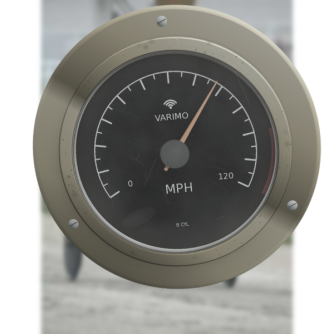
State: 77.5 mph
